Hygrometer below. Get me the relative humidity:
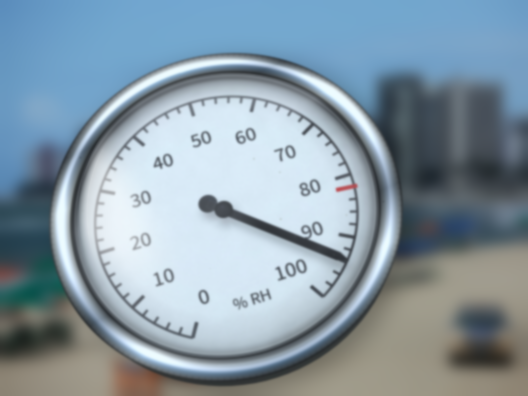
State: 94 %
